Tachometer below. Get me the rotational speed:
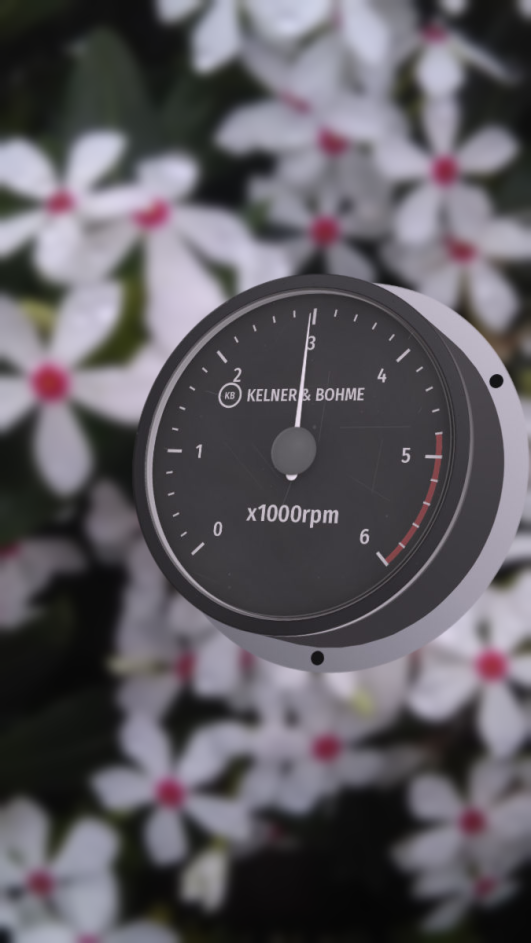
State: 3000 rpm
